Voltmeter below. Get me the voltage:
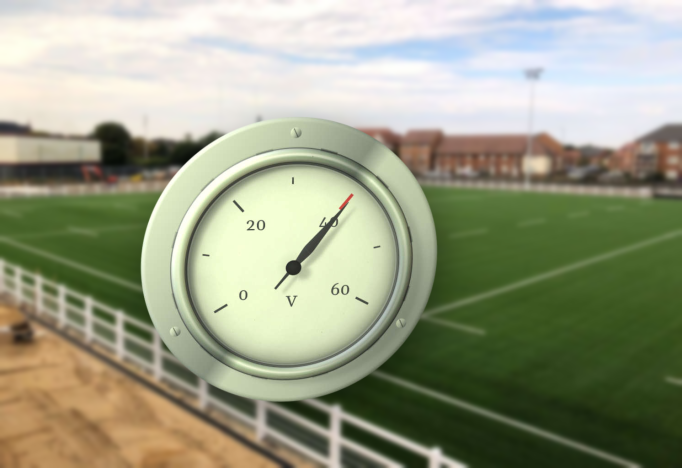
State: 40 V
